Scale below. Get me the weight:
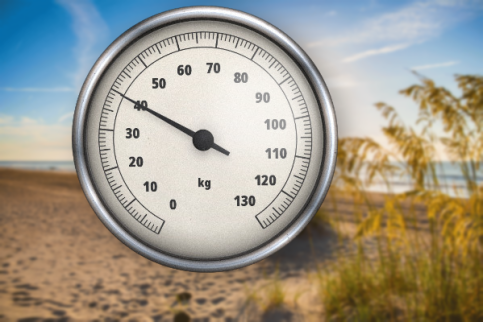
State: 40 kg
